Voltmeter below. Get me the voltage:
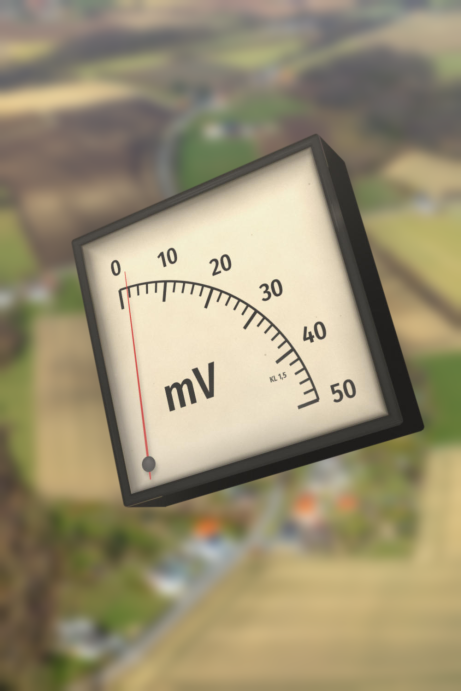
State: 2 mV
